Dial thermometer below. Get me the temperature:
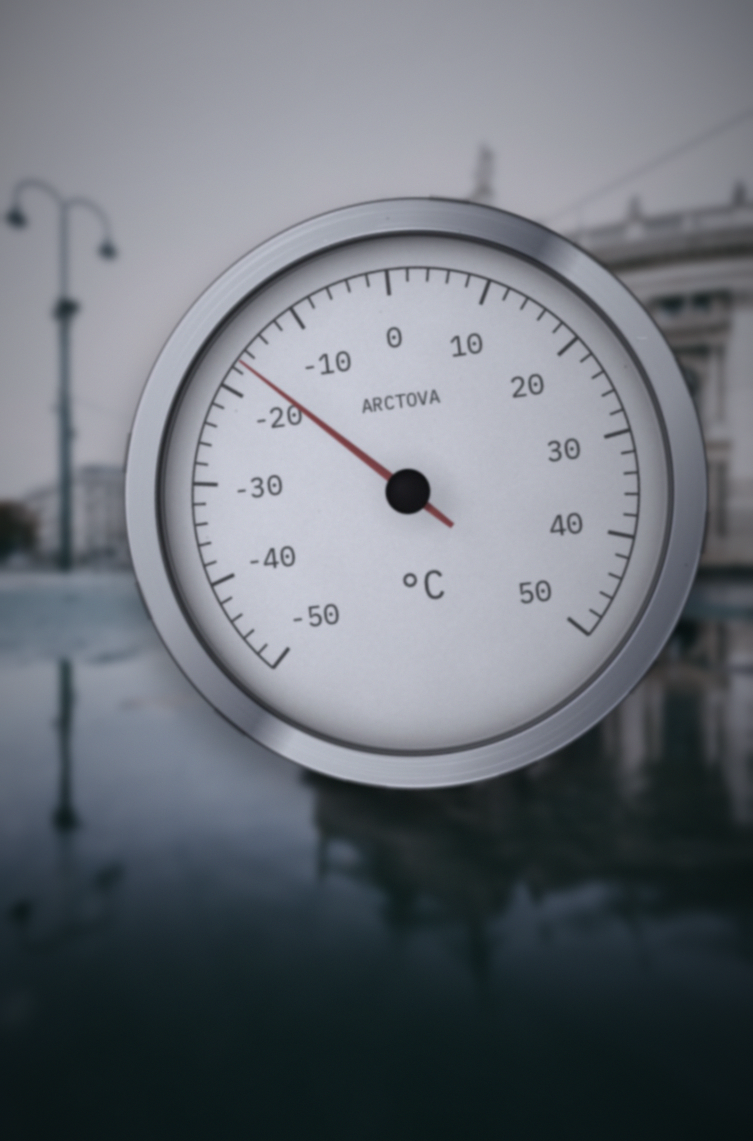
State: -17 °C
